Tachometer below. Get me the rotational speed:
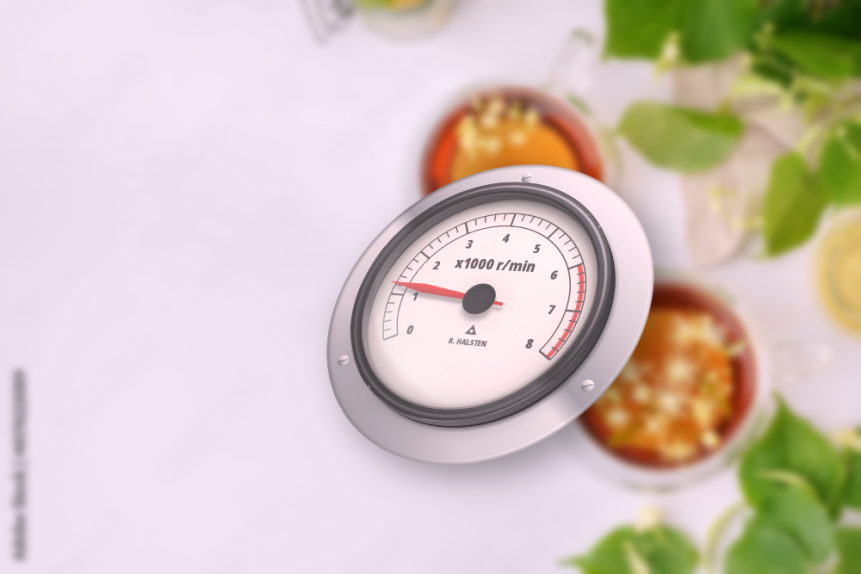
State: 1200 rpm
